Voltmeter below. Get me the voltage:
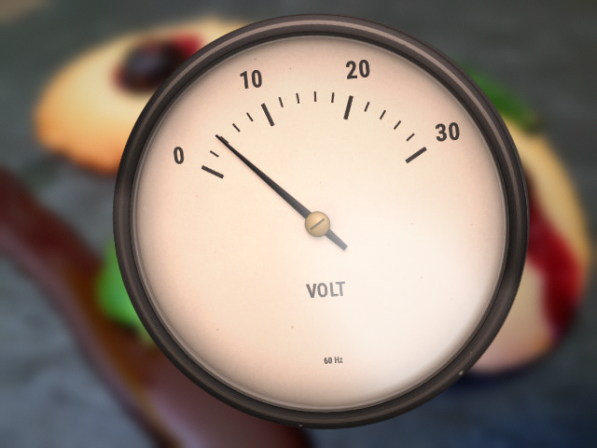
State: 4 V
